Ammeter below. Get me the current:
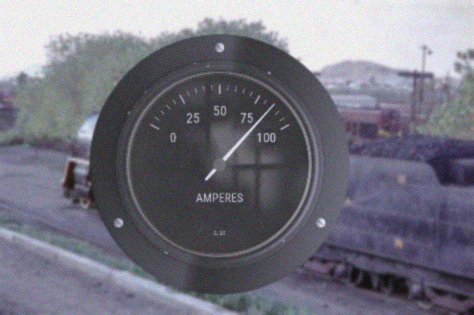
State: 85 A
